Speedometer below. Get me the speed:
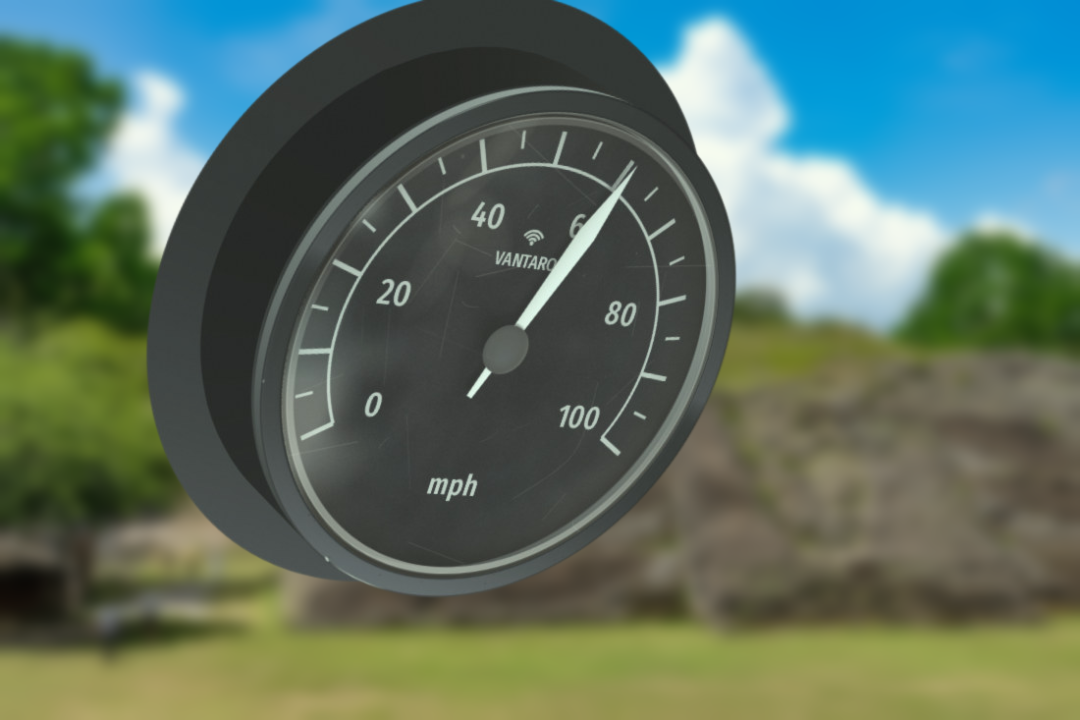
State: 60 mph
